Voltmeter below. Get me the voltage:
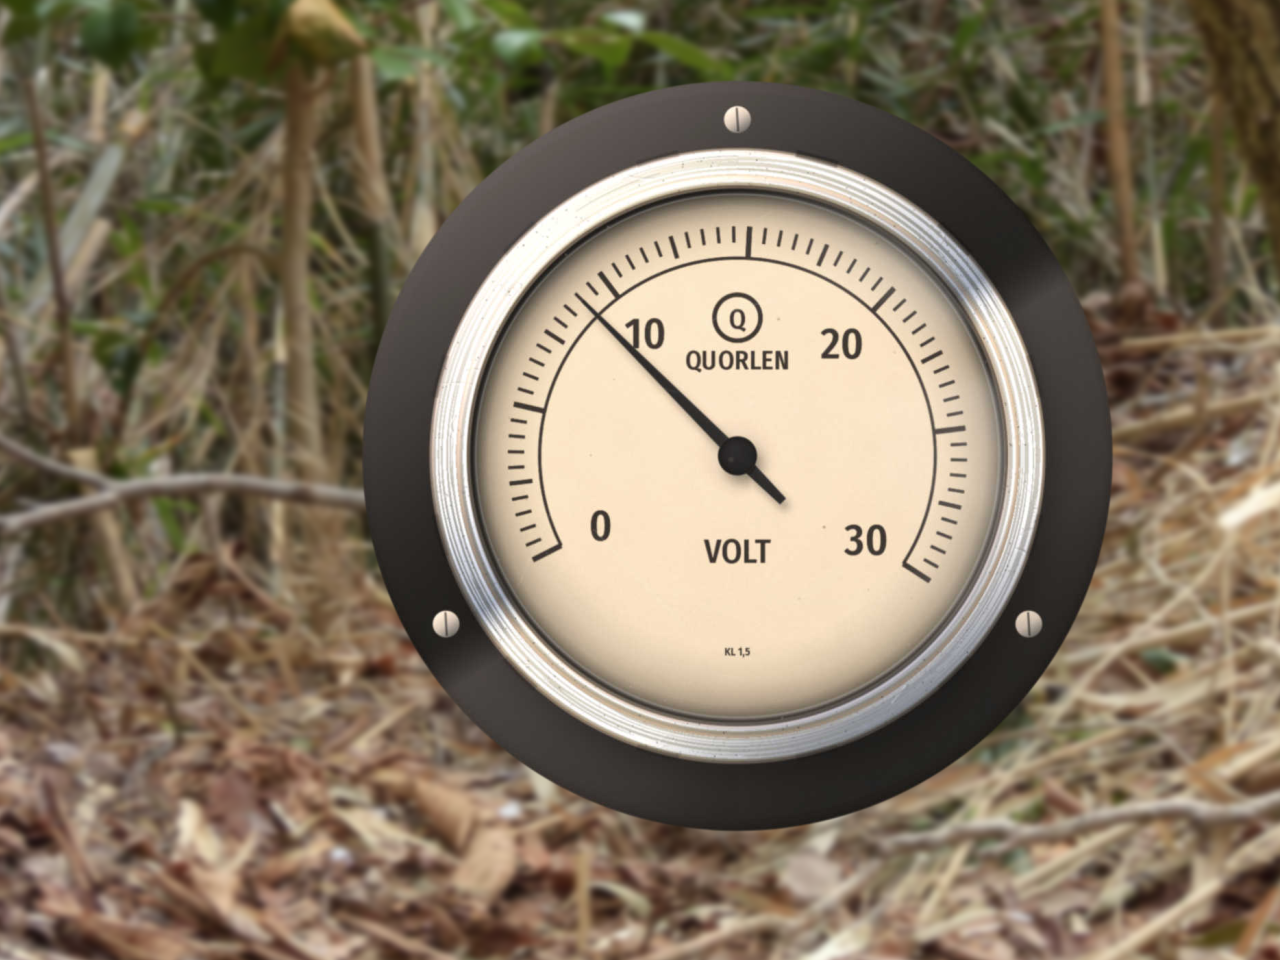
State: 9 V
